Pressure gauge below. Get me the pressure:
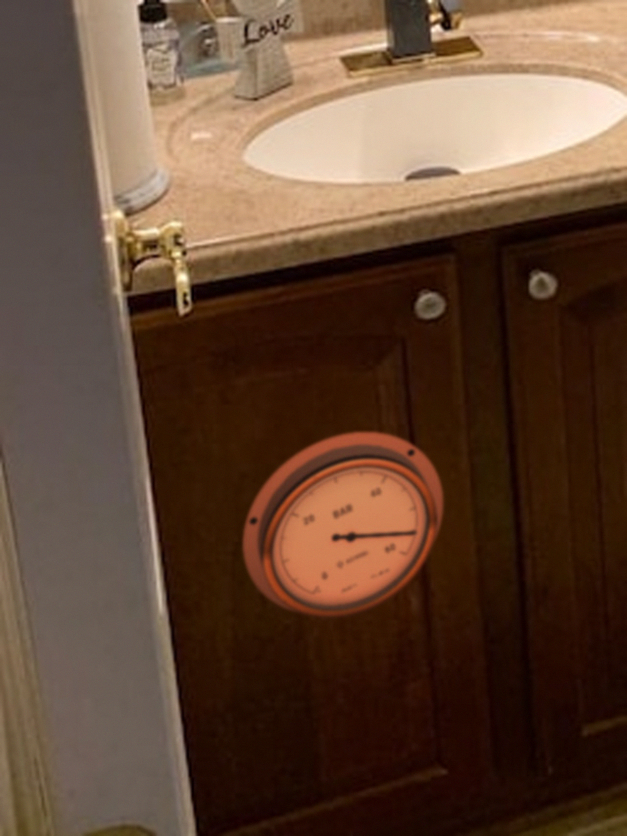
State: 55 bar
